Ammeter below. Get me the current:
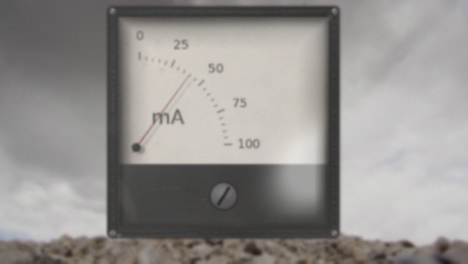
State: 40 mA
